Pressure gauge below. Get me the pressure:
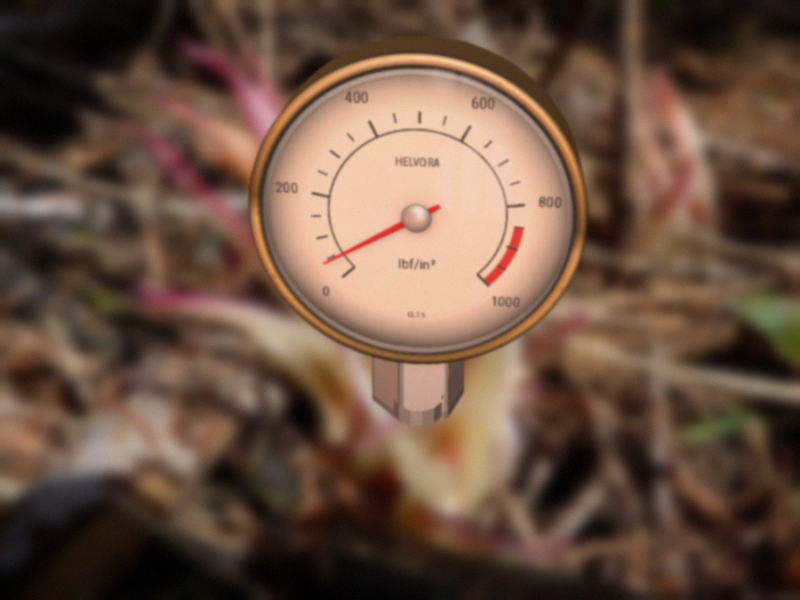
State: 50 psi
